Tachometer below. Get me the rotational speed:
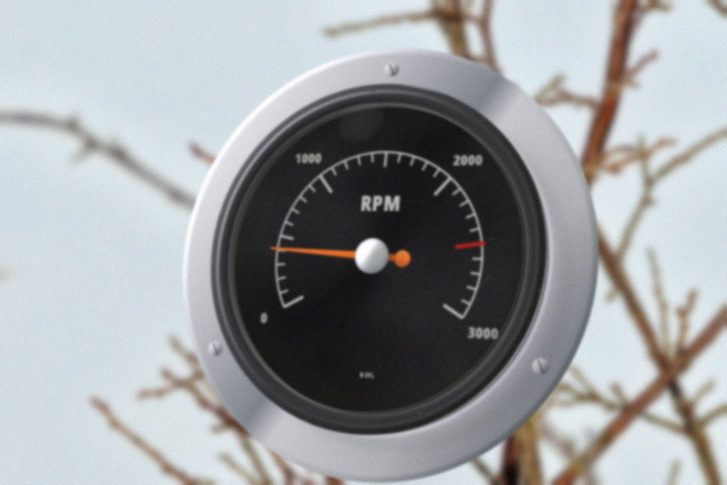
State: 400 rpm
